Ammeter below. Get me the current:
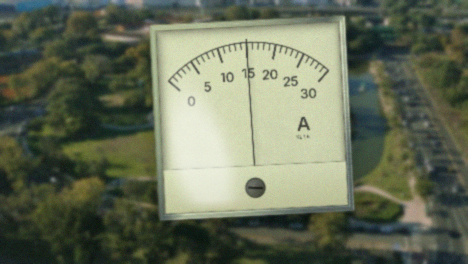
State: 15 A
